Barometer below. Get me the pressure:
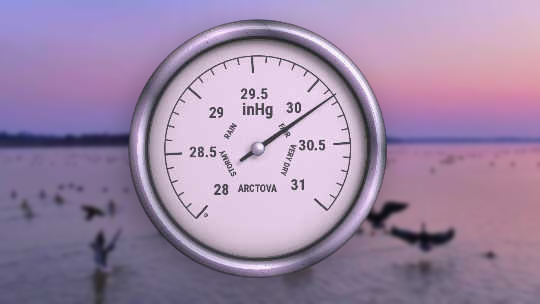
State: 30.15 inHg
